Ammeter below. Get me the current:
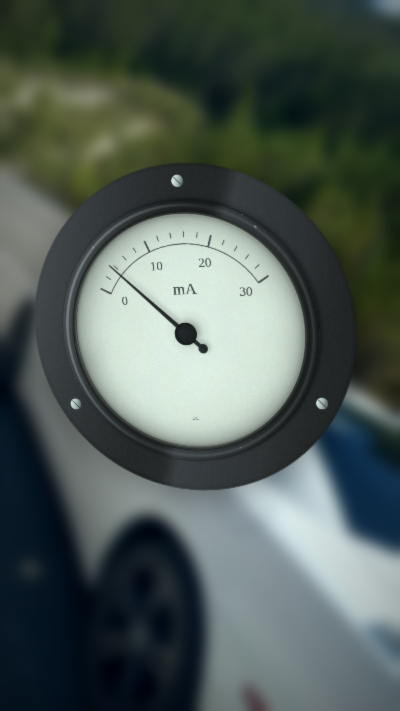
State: 4 mA
